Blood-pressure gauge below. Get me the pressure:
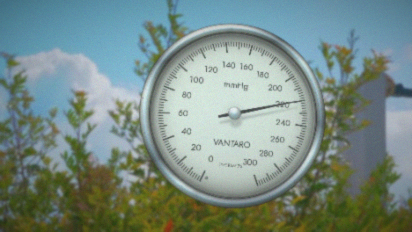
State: 220 mmHg
